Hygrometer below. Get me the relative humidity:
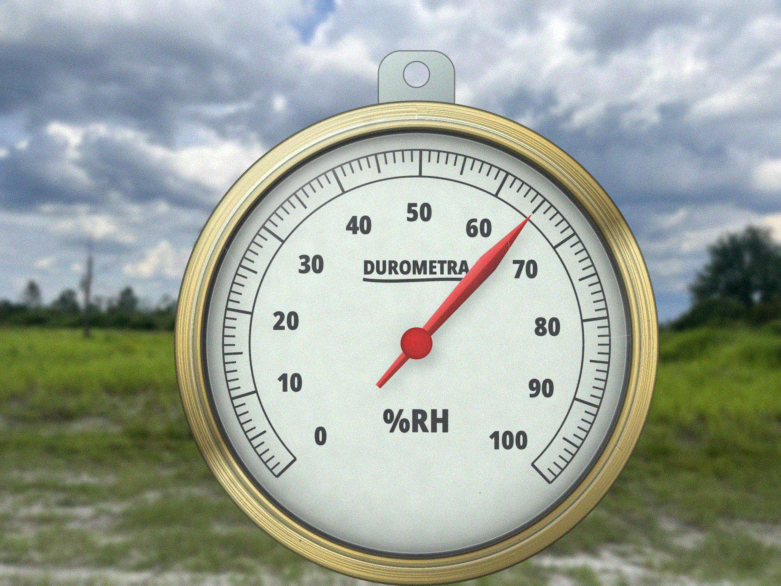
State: 65 %
